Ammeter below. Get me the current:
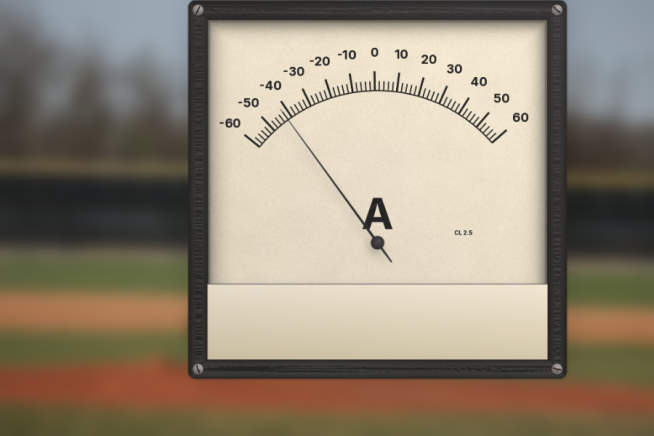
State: -42 A
